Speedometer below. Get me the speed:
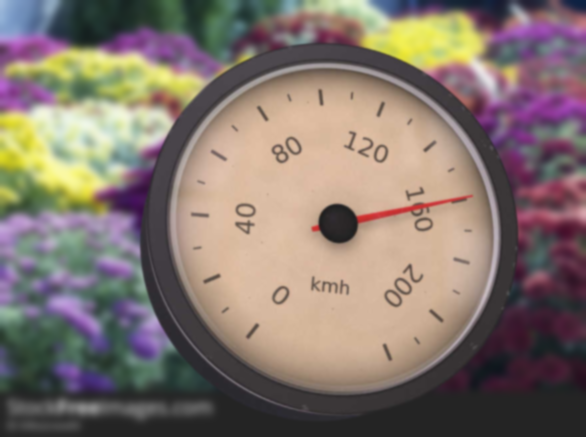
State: 160 km/h
